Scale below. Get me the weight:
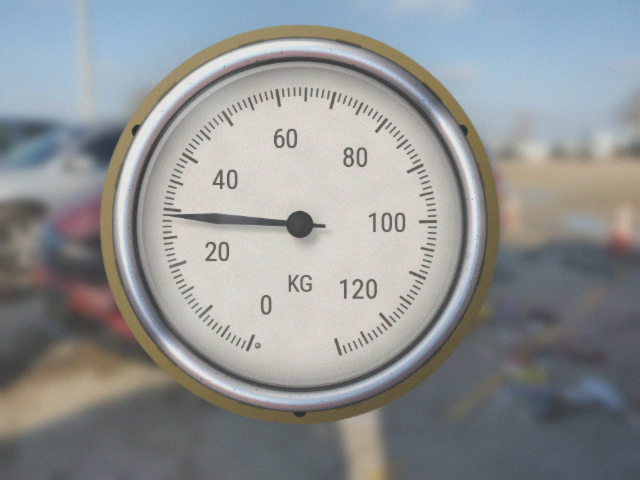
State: 29 kg
